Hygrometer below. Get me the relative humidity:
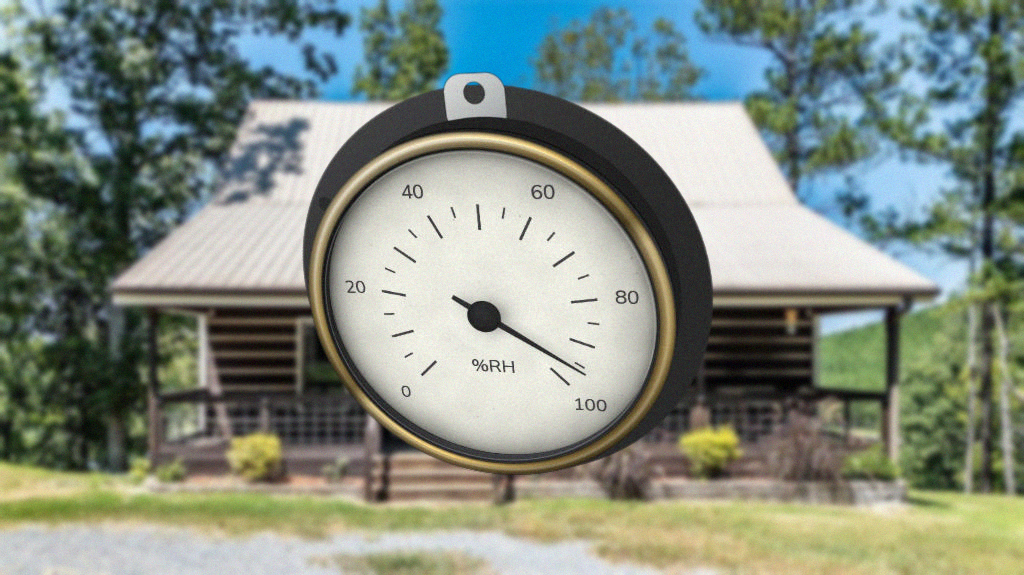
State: 95 %
